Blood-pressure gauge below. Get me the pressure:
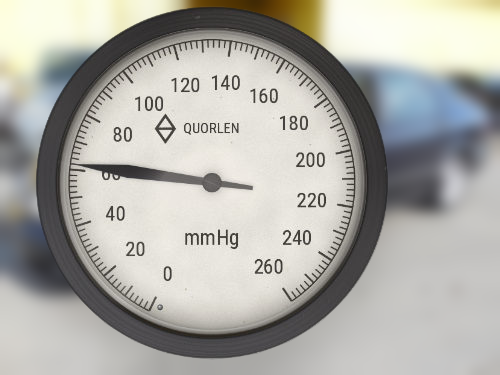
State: 62 mmHg
